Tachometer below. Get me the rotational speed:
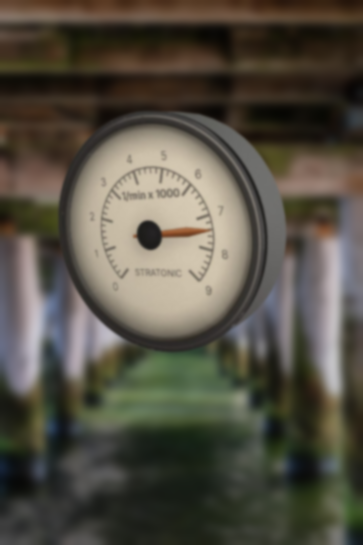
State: 7400 rpm
